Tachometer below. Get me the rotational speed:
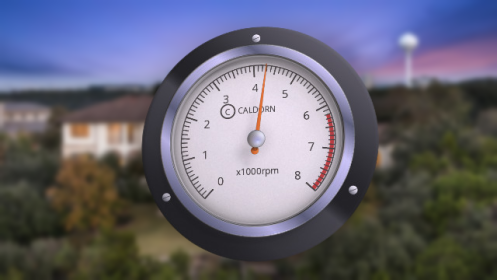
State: 4300 rpm
